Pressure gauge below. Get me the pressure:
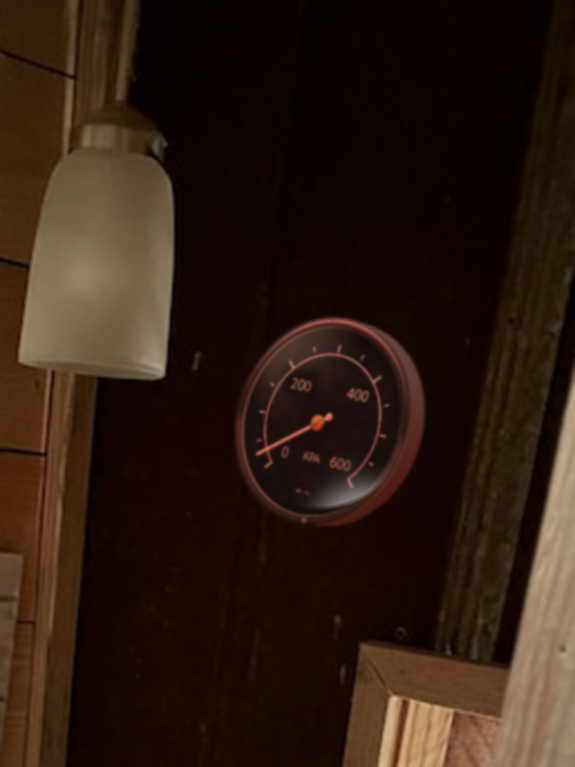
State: 25 kPa
